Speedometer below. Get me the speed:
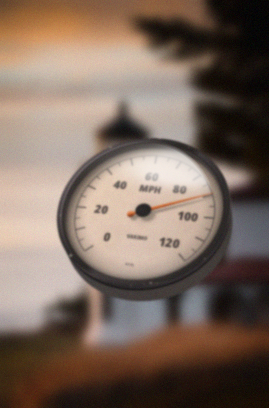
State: 90 mph
